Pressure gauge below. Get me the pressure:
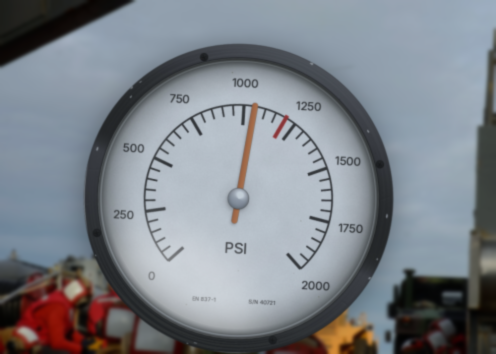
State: 1050 psi
